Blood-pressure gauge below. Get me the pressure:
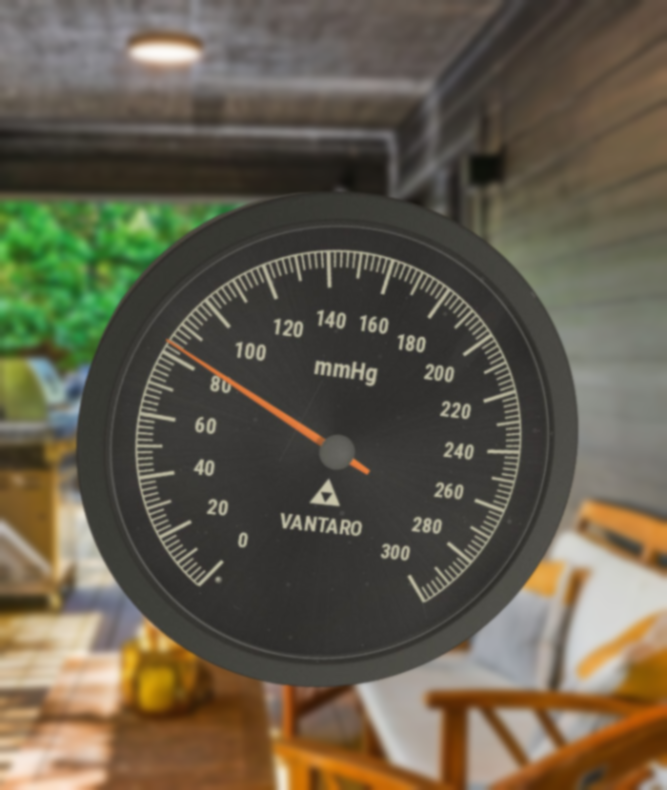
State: 84 mmHg
